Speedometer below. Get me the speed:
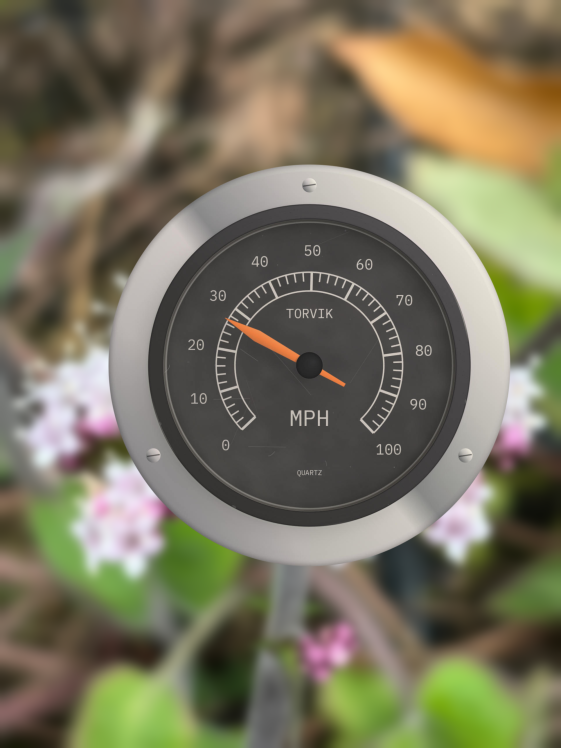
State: 27 mph
